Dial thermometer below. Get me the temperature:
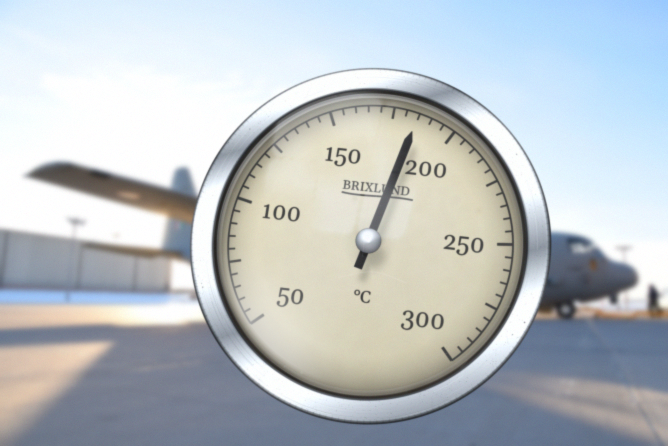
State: 185 °C
